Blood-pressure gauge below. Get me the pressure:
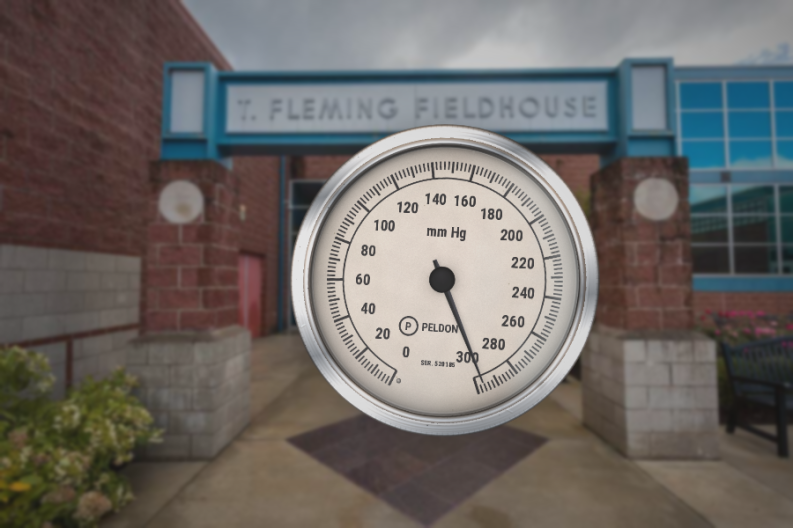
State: 296 mmHg
